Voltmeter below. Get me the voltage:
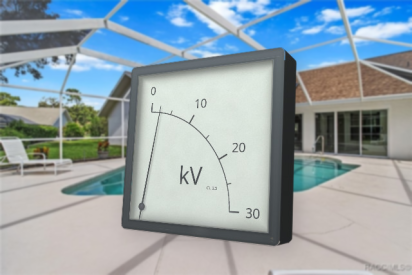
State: 2.5 kV
